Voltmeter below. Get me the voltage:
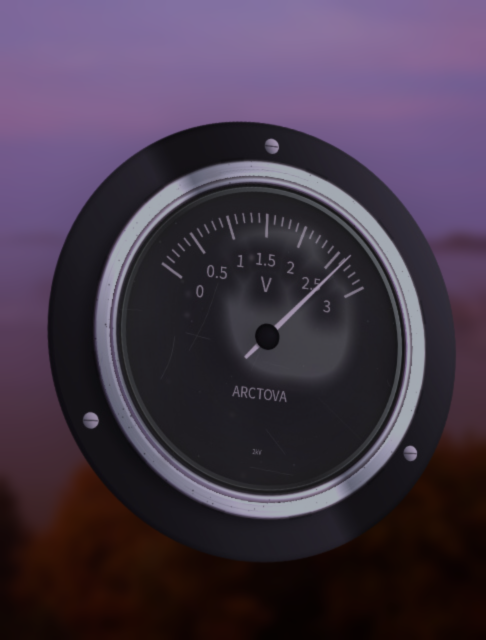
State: 2.6 V
